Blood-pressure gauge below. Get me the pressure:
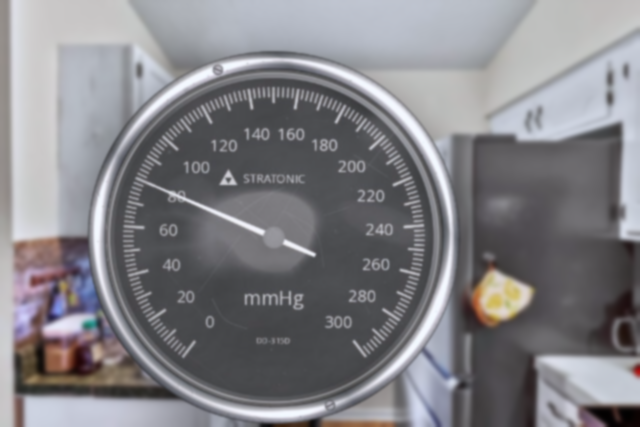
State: 80 mmHg
